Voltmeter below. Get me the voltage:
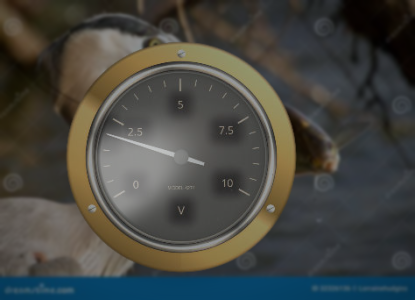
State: 2 V
